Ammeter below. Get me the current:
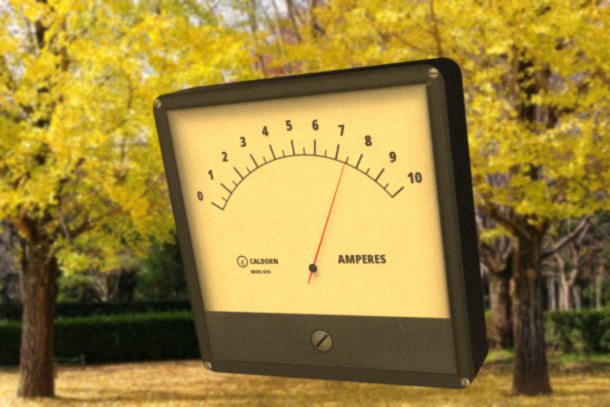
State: 7.5 A
